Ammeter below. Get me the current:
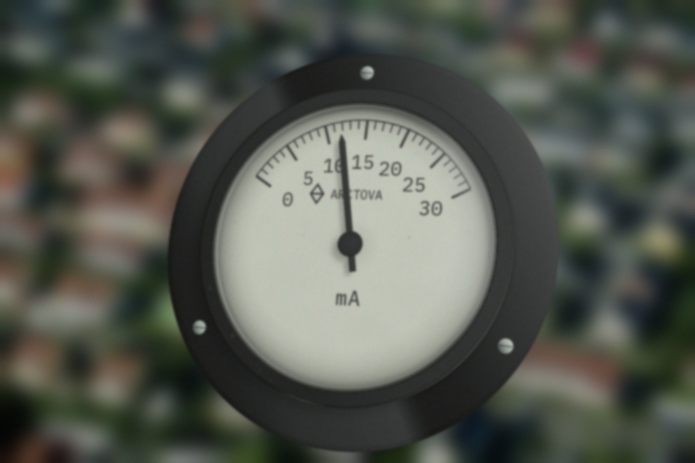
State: 12 mA
